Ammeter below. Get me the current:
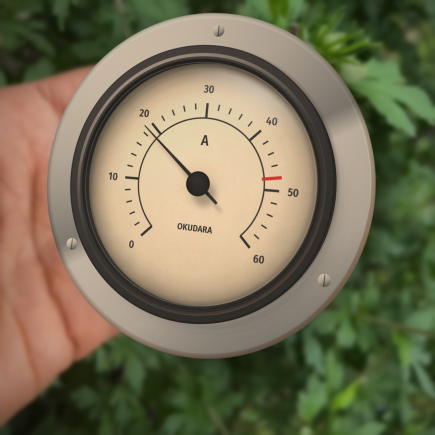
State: 19 A
